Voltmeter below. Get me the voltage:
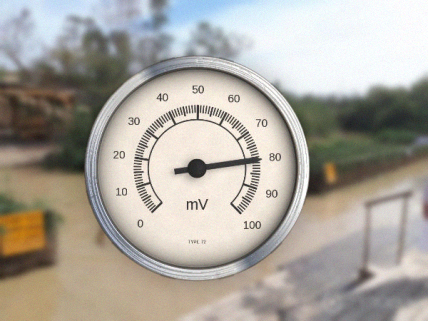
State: 80 mV
